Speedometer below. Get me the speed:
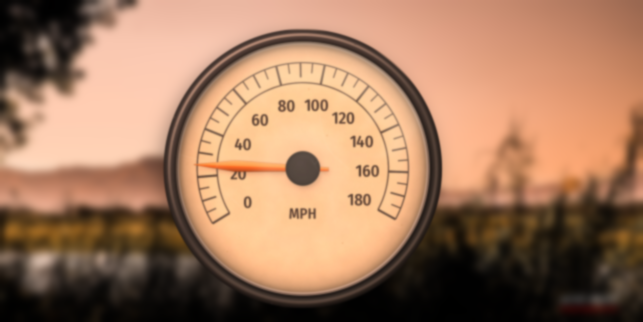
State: 25 mph
